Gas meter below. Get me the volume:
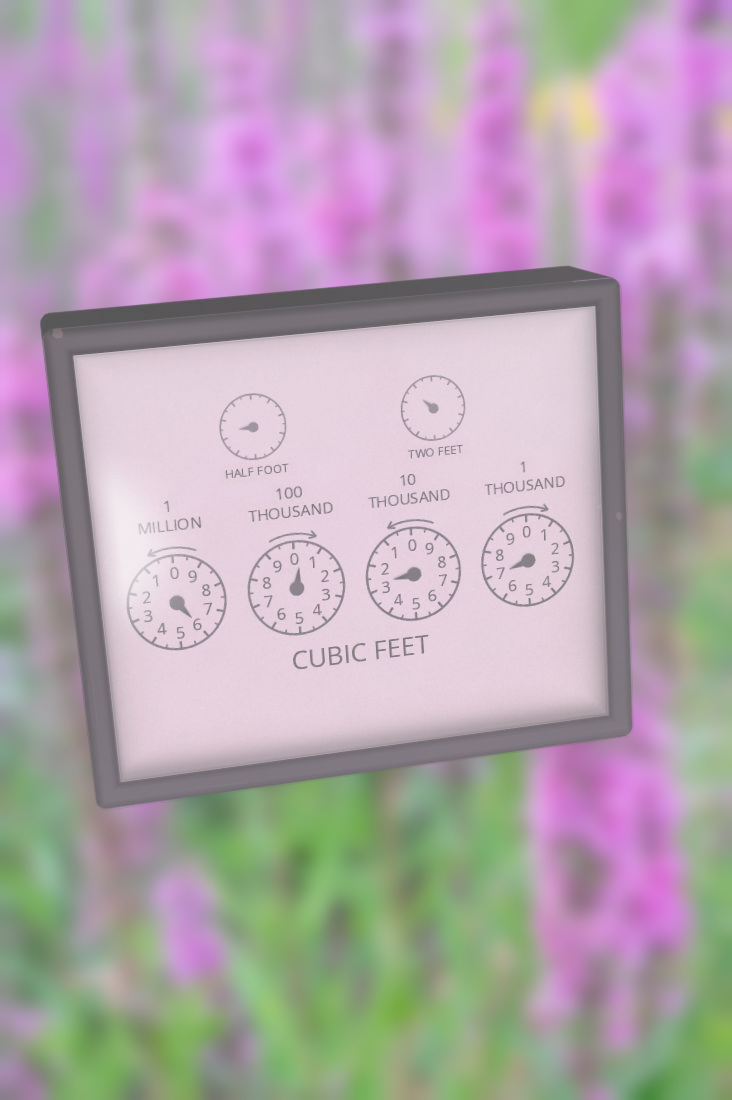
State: 602700 ft³
